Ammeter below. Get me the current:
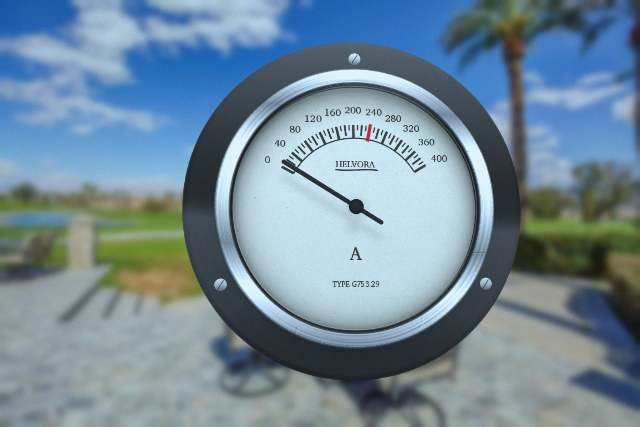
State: 10 A
